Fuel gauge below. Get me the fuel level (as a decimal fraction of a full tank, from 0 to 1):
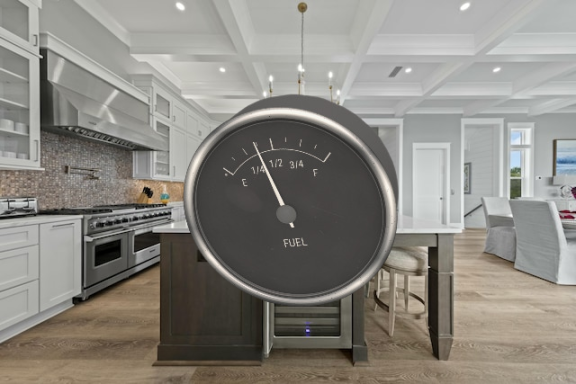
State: 0.375
